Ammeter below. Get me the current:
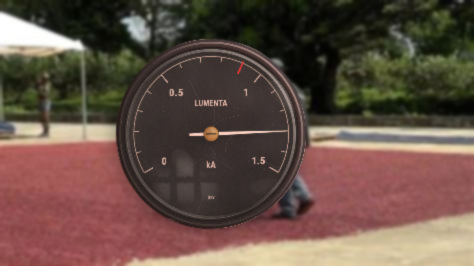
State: 1.3 kA
